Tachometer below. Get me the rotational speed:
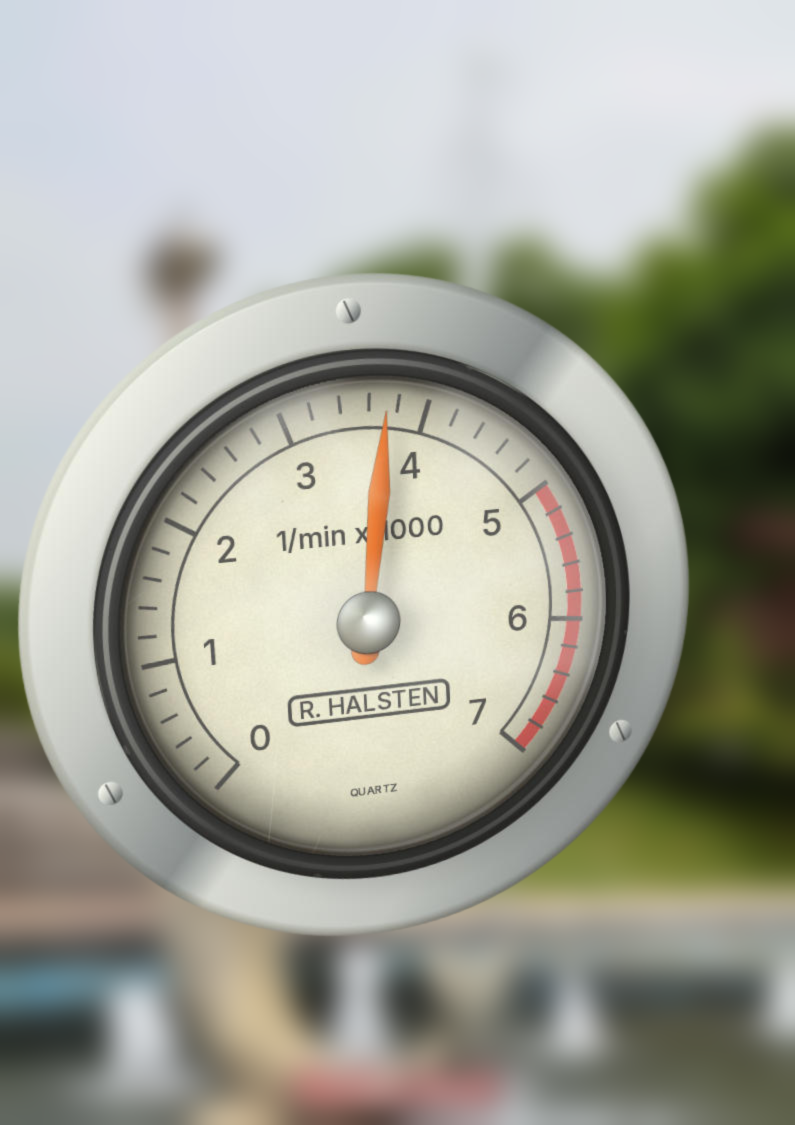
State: 3700 rpm
